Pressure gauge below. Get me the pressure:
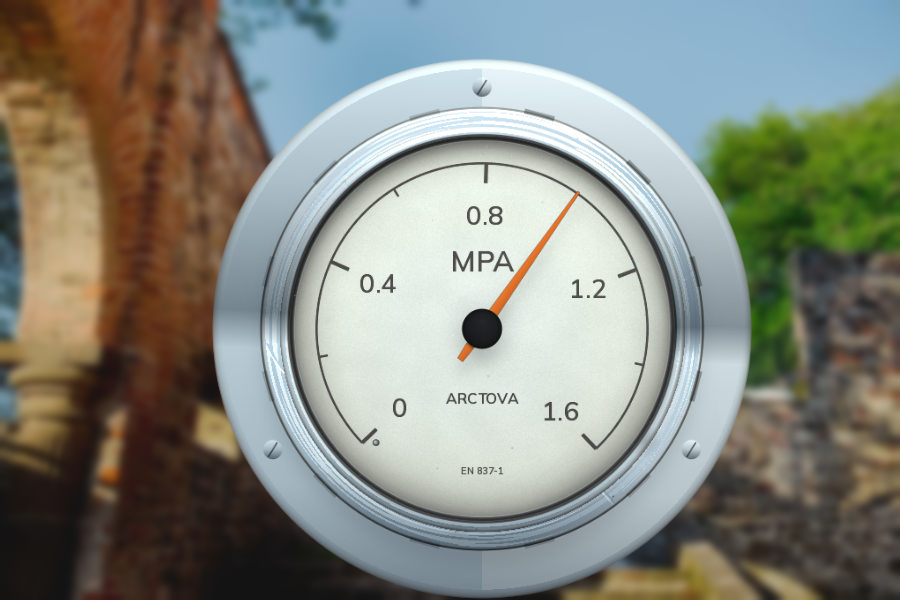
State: 1 MPa
